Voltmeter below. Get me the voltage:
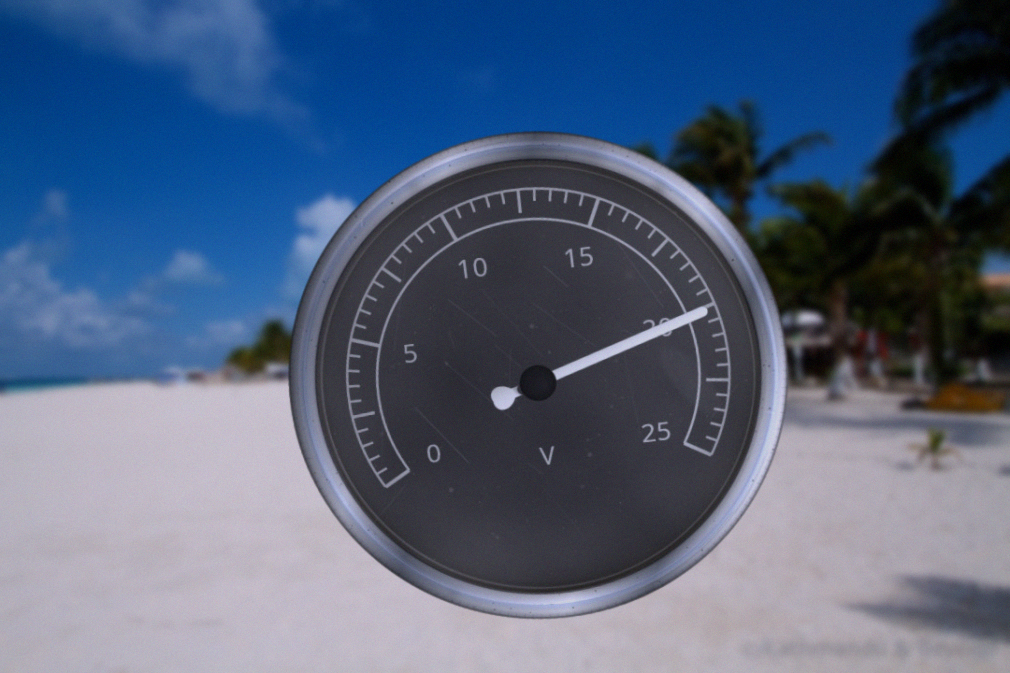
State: 20 V
